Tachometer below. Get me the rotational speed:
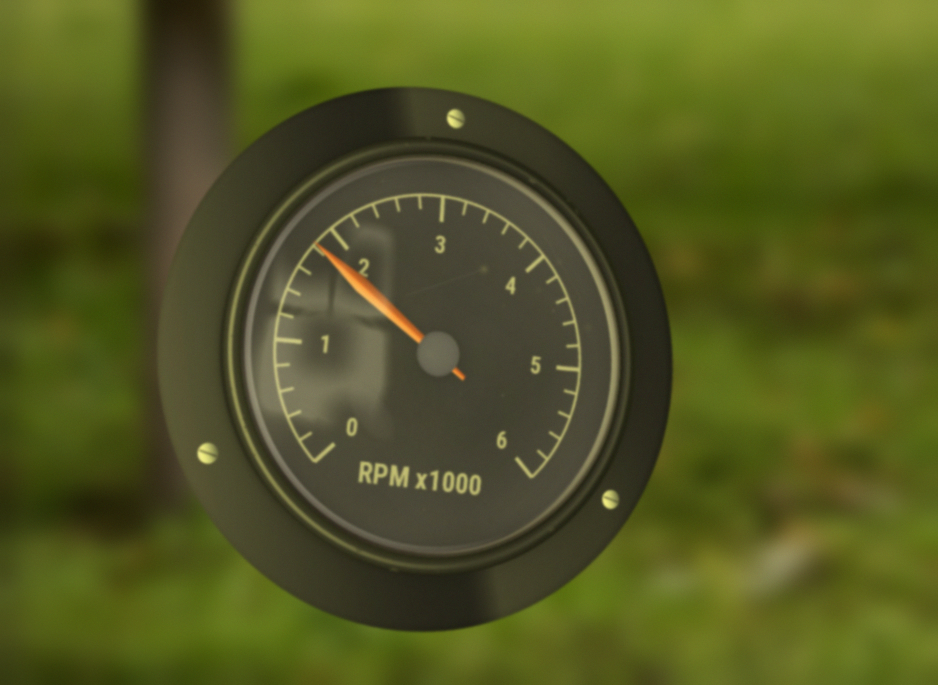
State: 1800 rpm
